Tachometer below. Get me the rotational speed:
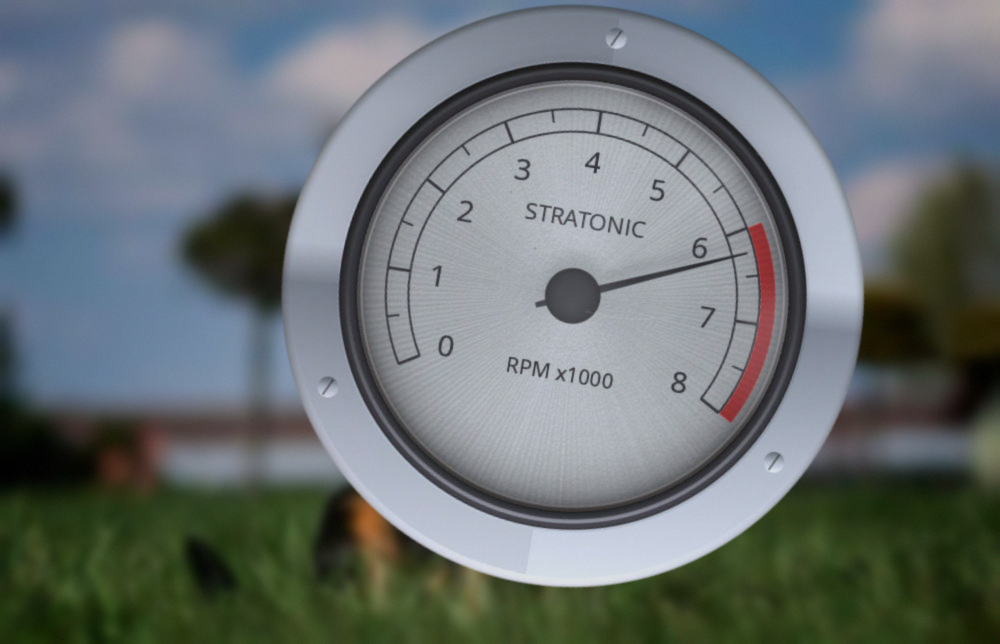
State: 6250 rpm
